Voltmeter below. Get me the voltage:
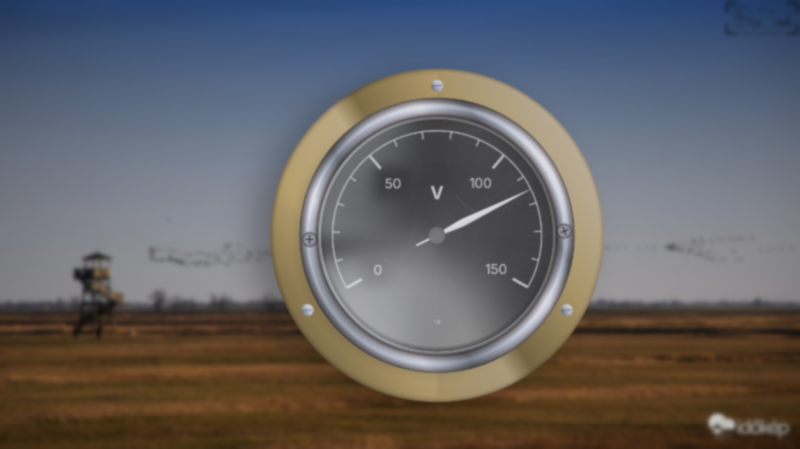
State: 115 V
